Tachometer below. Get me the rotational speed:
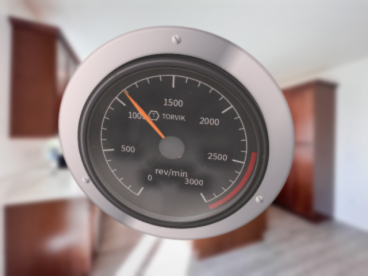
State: 1100 rpm
